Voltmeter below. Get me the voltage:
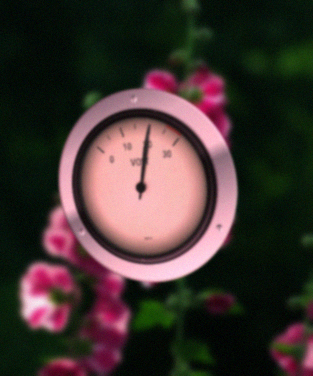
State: 20 V
